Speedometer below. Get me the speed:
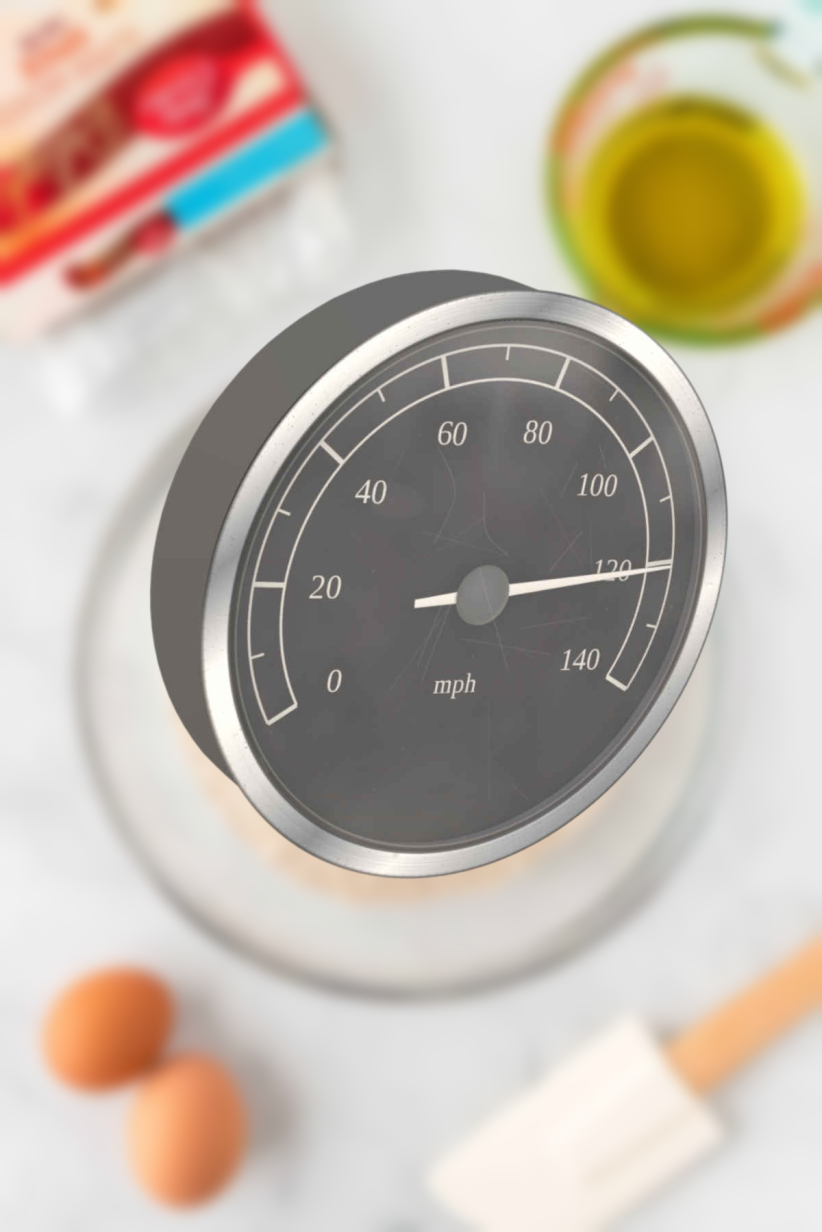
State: 120 mph
